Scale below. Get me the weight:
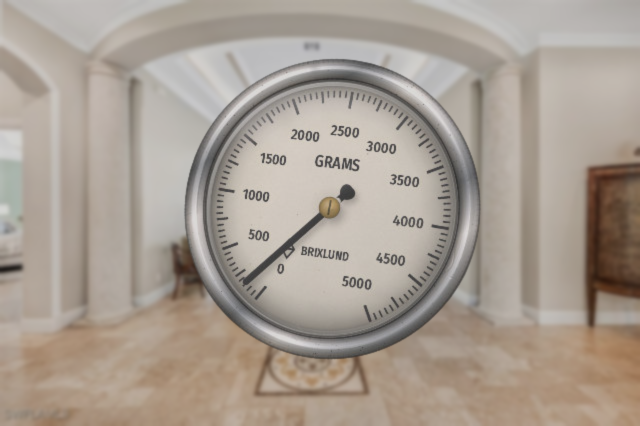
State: 150 g
